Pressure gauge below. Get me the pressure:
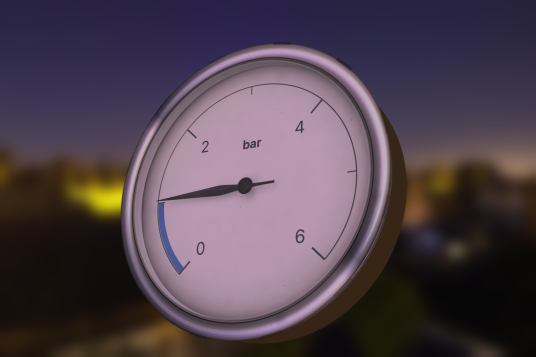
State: 1 bar
